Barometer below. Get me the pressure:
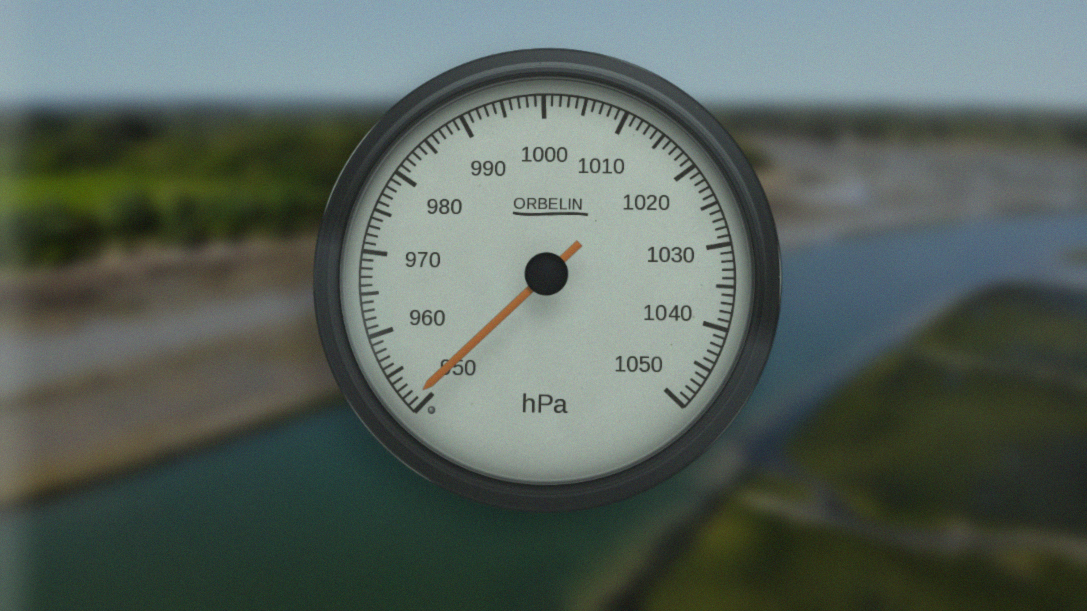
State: 951 hPa
